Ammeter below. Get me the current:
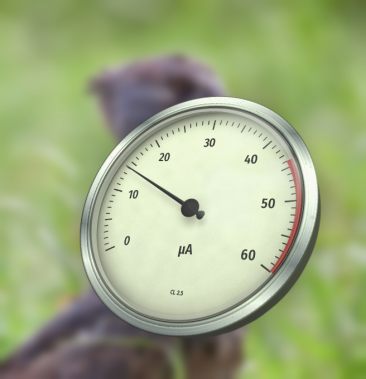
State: 14 µA
